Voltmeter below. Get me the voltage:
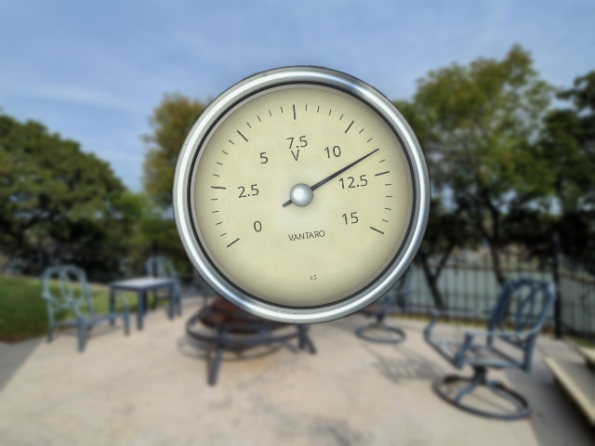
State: 11.5 V
